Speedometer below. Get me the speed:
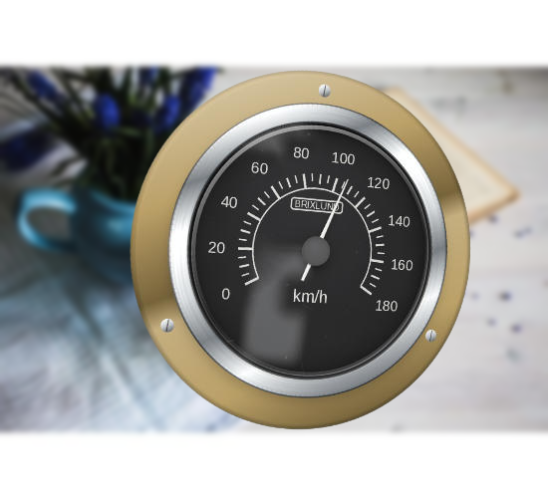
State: 105 km/h
